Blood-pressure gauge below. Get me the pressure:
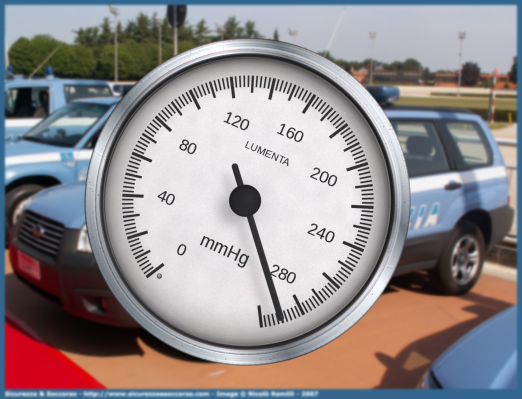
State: 290 mmHg
